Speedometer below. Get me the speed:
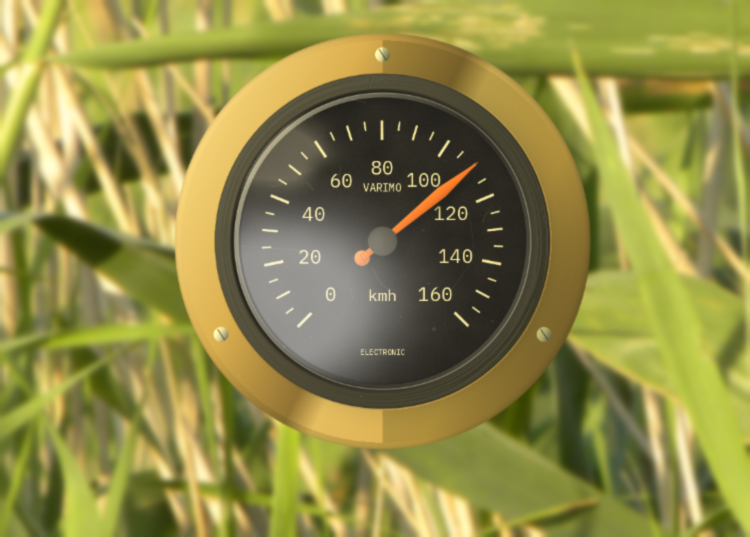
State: 110 km/h
